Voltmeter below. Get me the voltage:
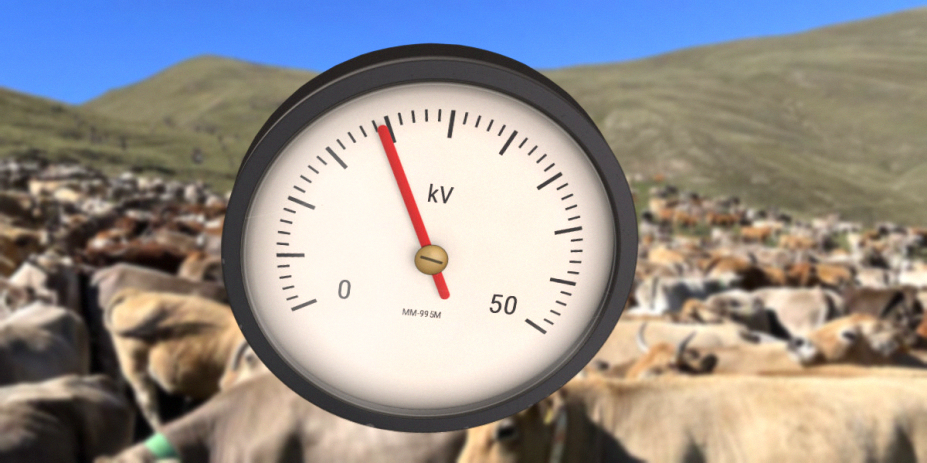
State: 19.5 kV
